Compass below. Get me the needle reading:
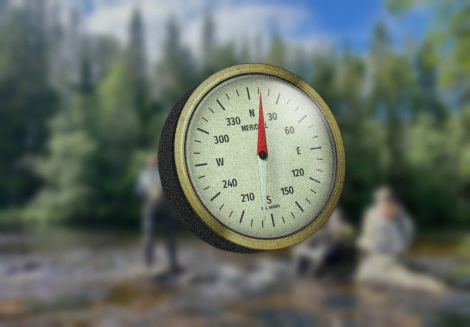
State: 10 °
